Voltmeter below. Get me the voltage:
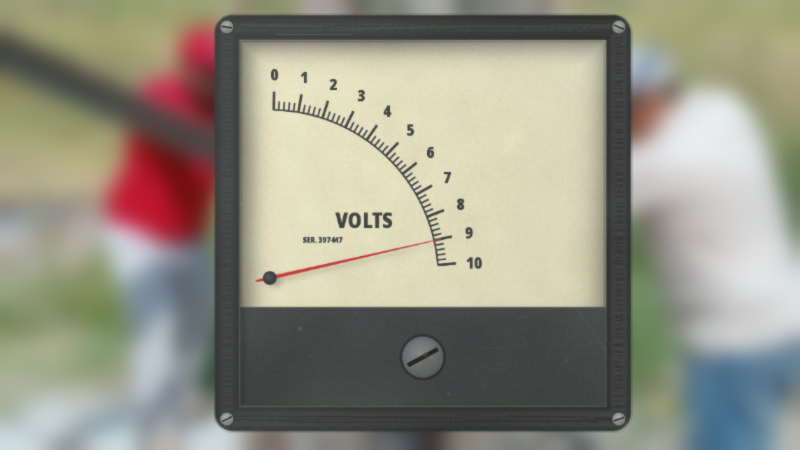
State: 9 V
